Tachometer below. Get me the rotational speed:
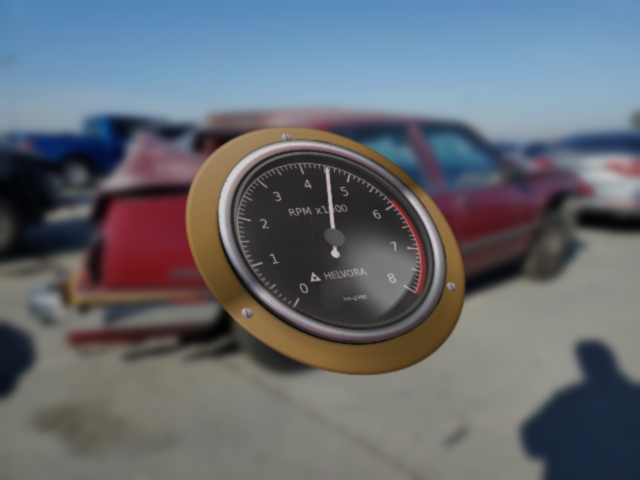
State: 4500 rpm
